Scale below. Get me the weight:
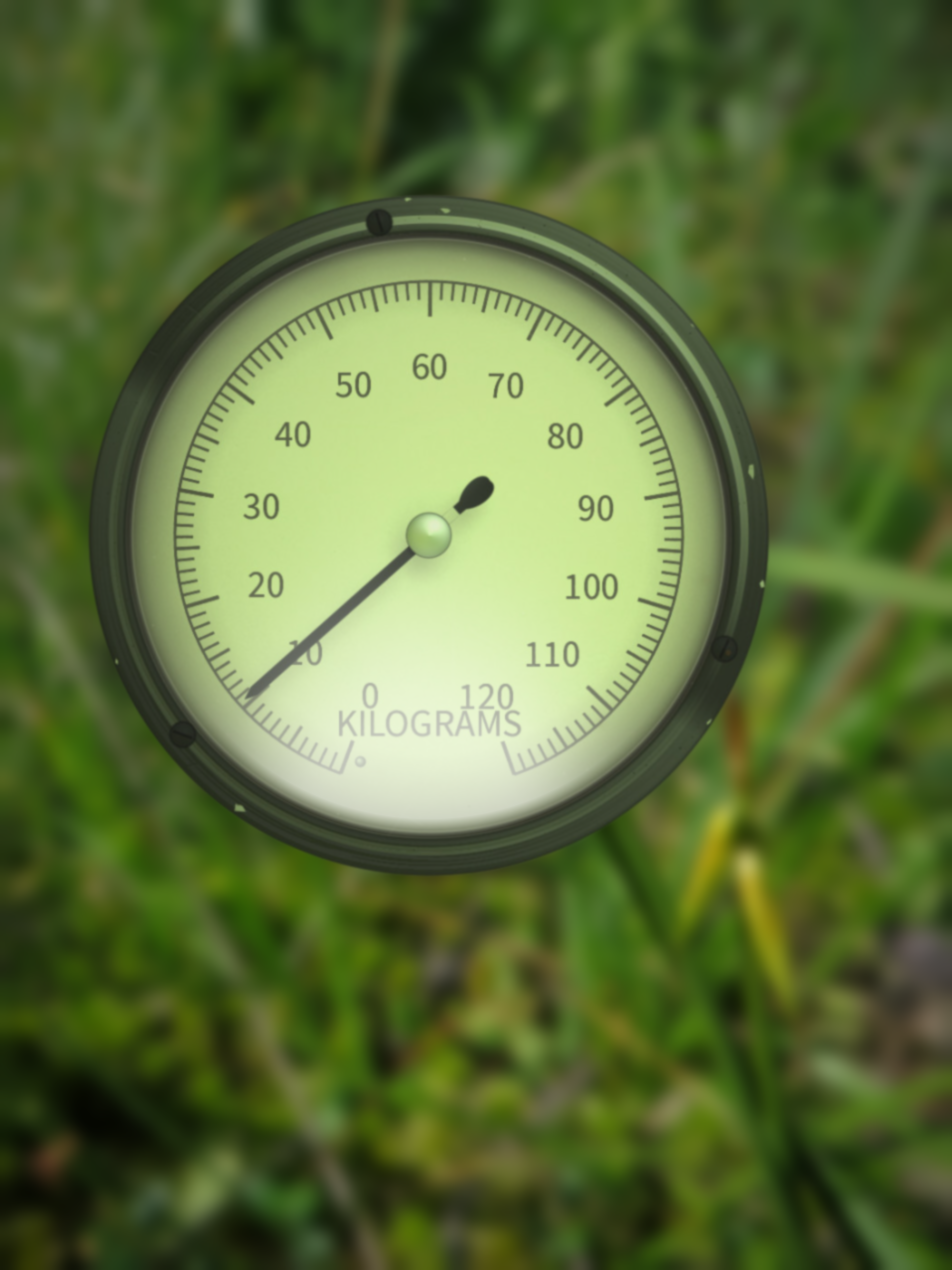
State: 10.5 kg
